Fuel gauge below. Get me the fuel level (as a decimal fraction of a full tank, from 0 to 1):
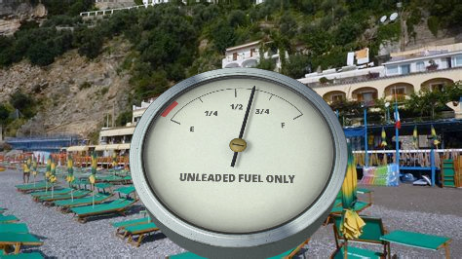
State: 0.625
